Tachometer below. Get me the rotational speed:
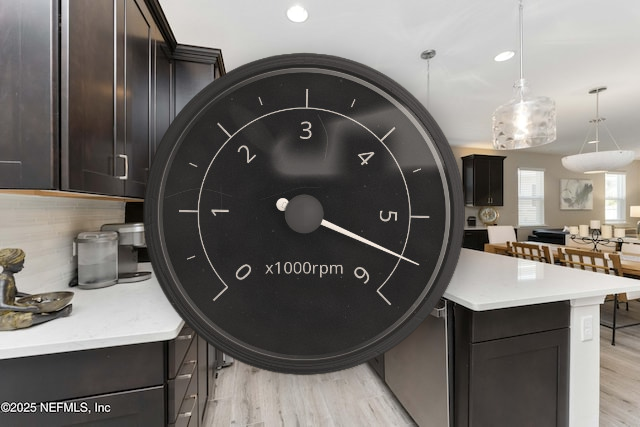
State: 5500 rpm
